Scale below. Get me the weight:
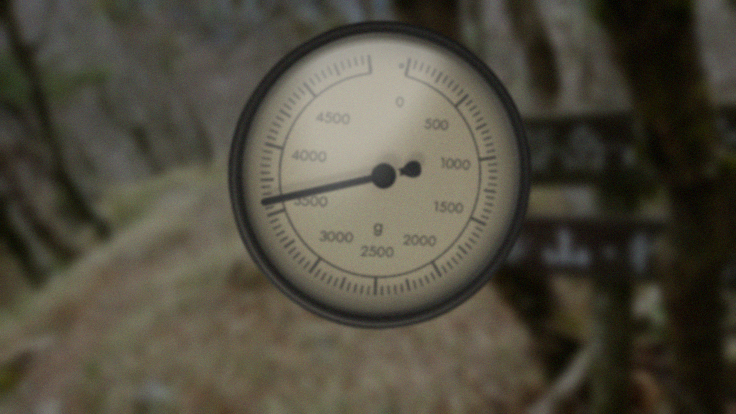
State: 3600 g
